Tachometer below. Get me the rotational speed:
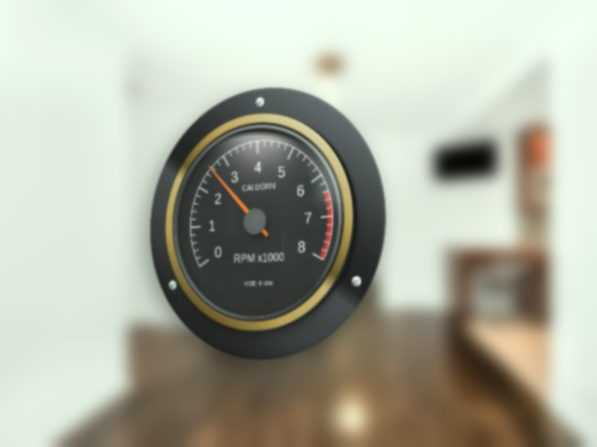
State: 2600 rpm
